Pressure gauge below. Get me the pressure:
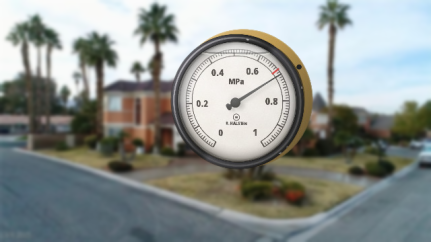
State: 0.7 MPa
